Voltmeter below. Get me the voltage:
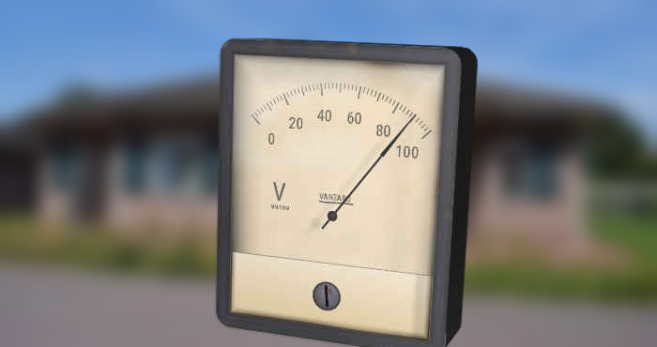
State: 90 V
